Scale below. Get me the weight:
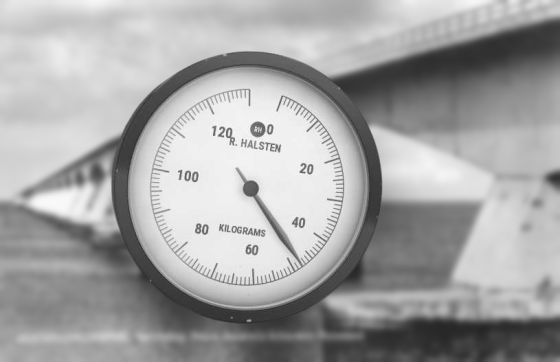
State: 48 kg
